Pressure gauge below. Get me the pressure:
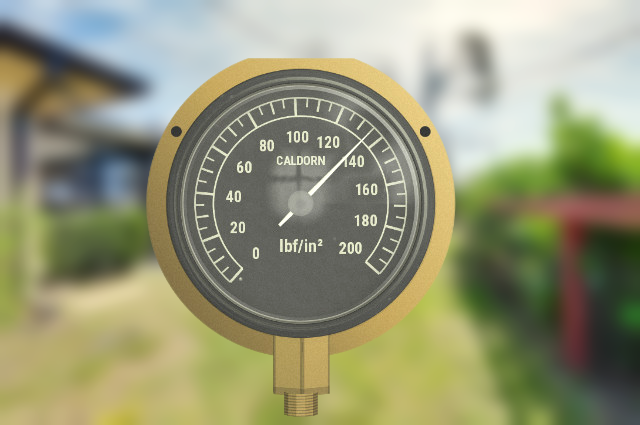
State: 135 psi
